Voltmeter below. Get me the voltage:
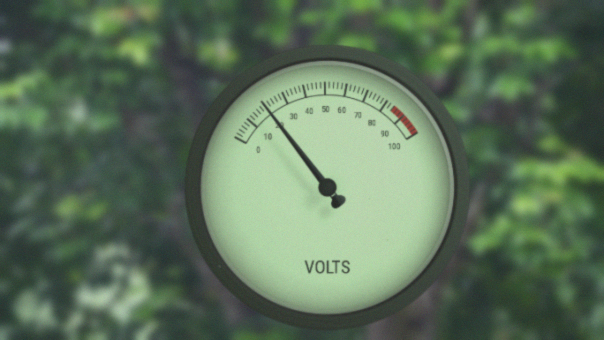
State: 20 V
